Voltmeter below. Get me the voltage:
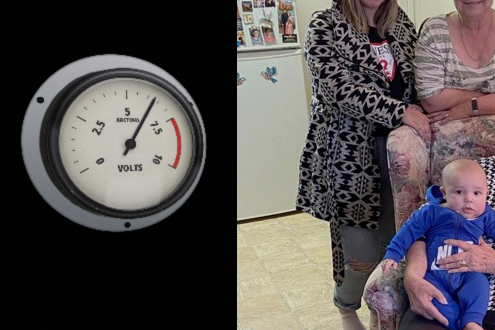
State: 6.25 V
